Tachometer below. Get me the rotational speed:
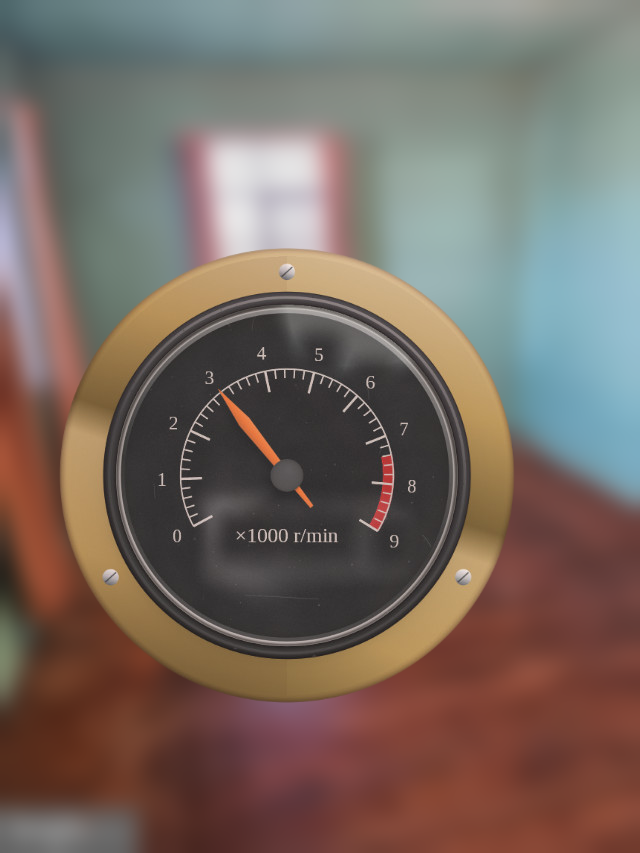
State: 3000 rpm
